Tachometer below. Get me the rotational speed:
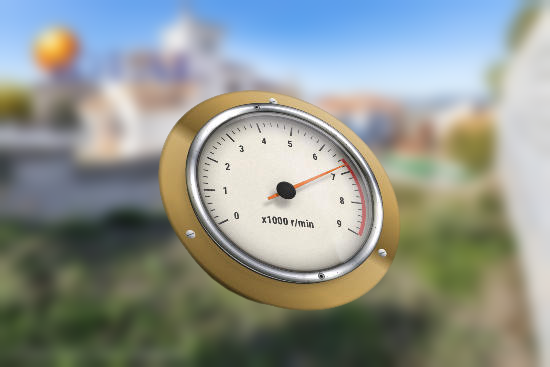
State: 6800 rpm
